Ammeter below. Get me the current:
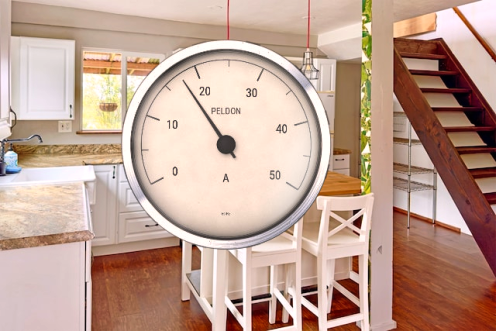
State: 17.5 A
